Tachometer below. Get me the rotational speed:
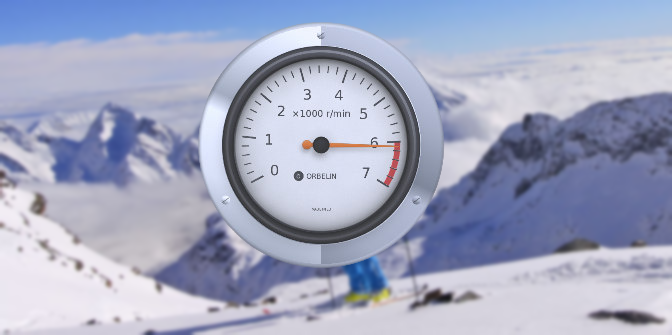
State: 6100 rpm
